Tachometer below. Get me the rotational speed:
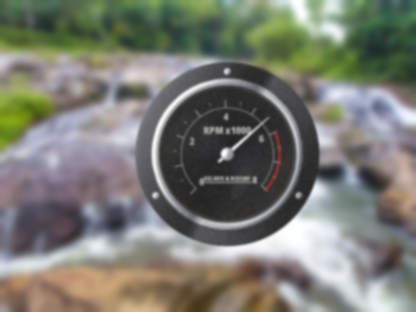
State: 5500 rpm
